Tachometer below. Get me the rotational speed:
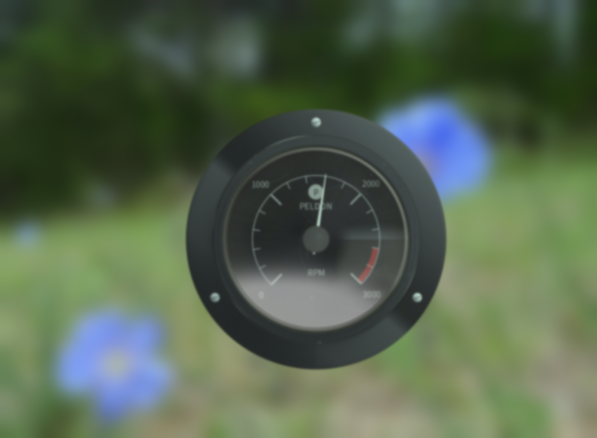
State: 1600 rpm
